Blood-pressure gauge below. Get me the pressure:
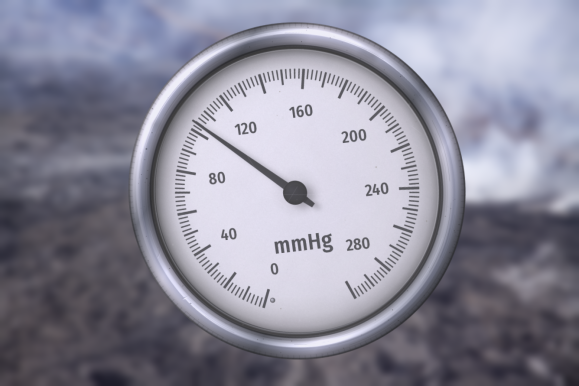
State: 104 mmHg
